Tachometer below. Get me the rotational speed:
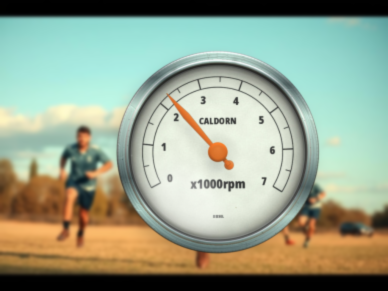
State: 2250 rpm
